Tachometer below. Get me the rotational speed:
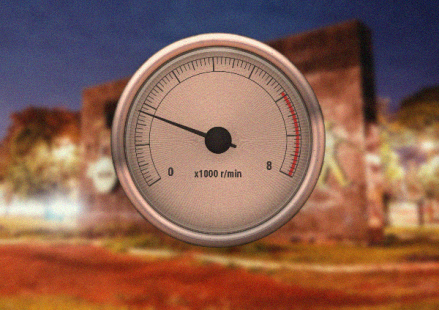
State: 1800 rpm
